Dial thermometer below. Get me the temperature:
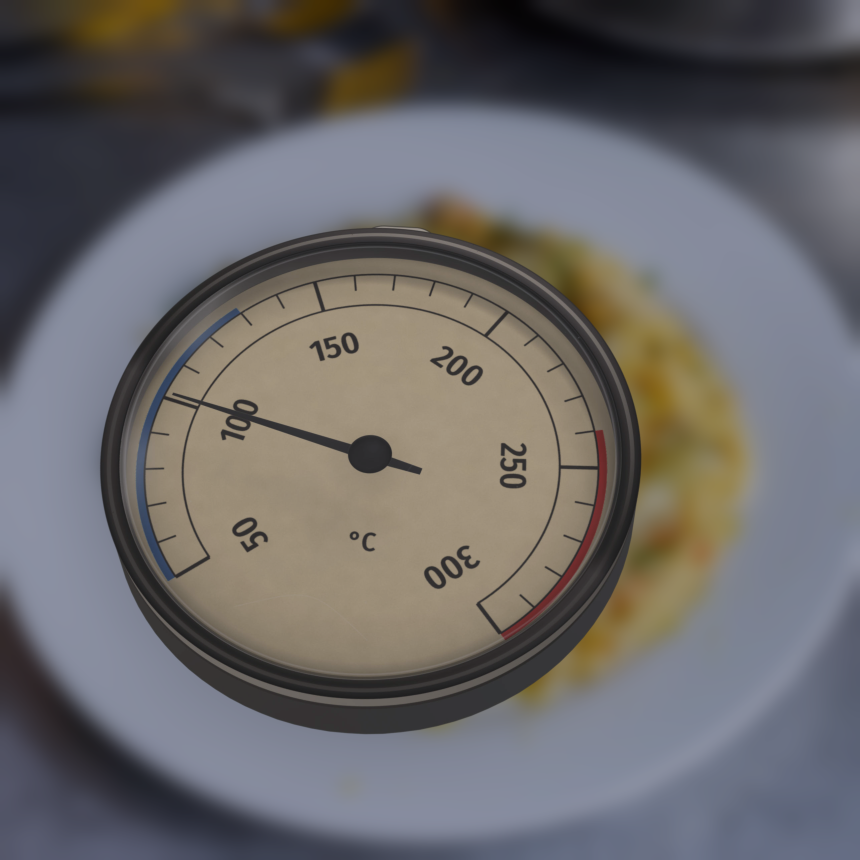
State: 100 °C
